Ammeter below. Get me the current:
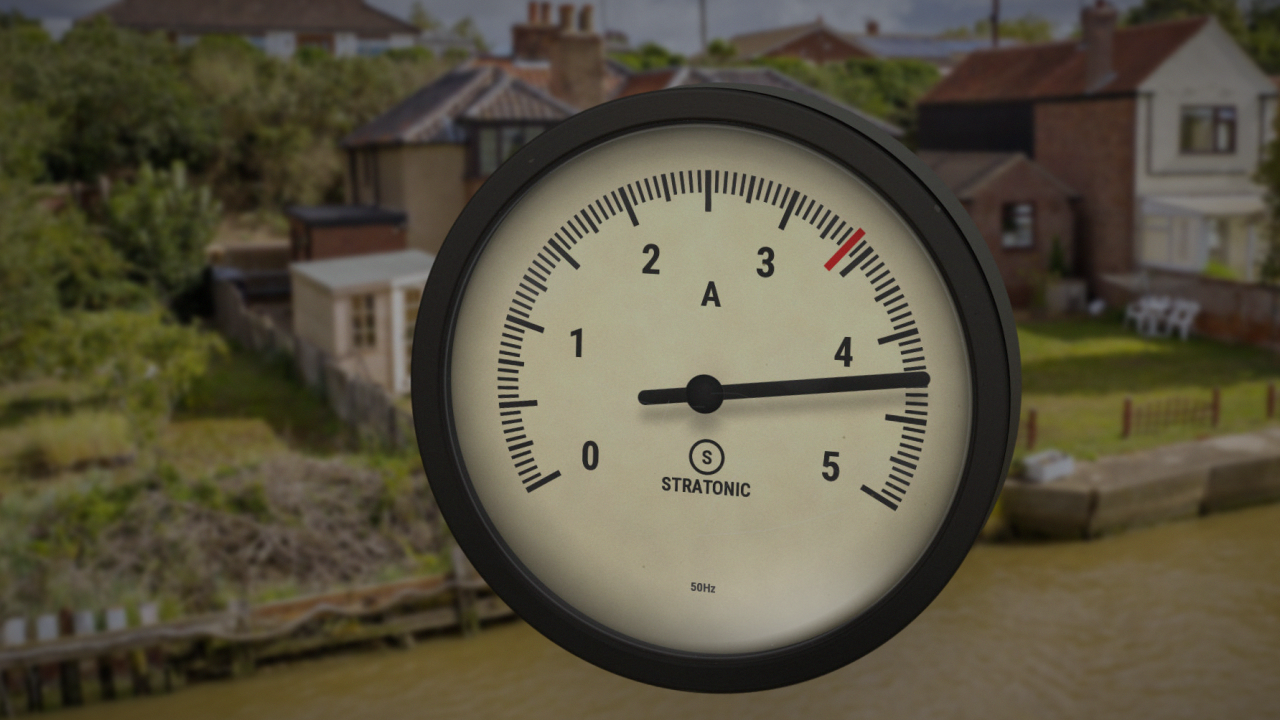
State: 4.25 A
